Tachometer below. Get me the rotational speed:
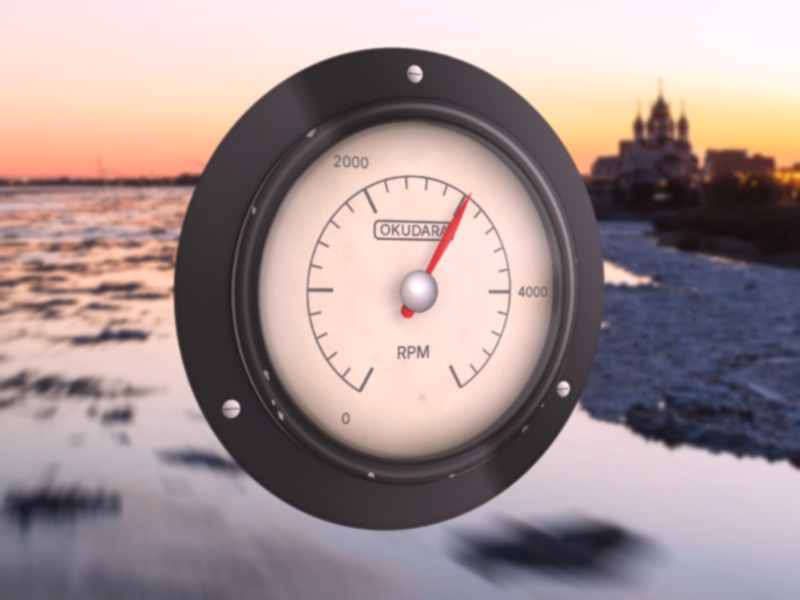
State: 3000 rpm
